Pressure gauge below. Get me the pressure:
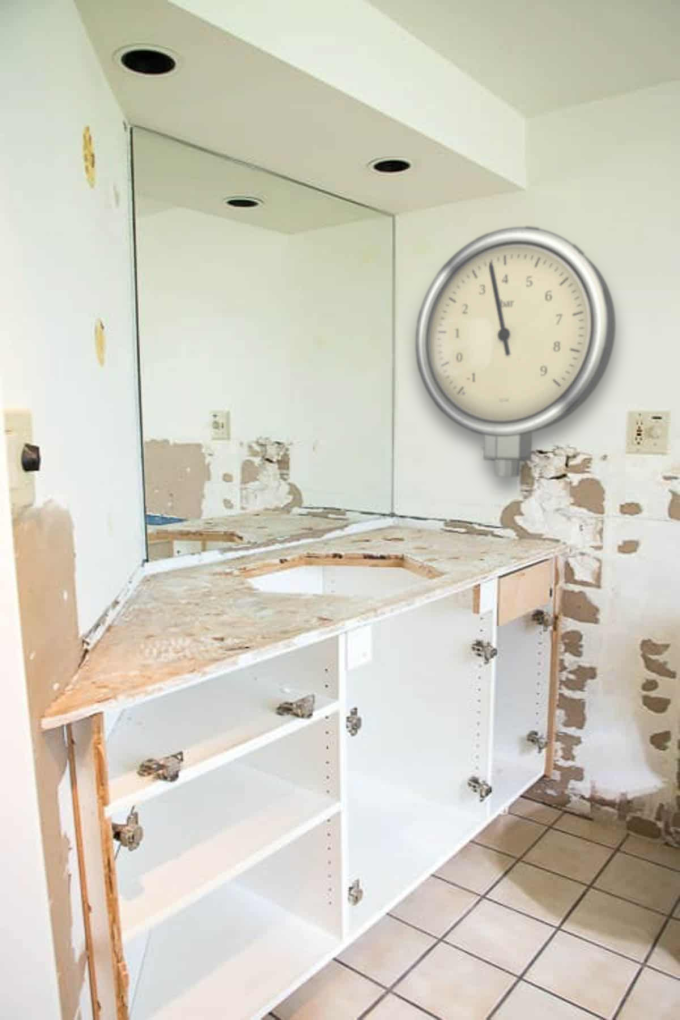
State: 3.6 bar
